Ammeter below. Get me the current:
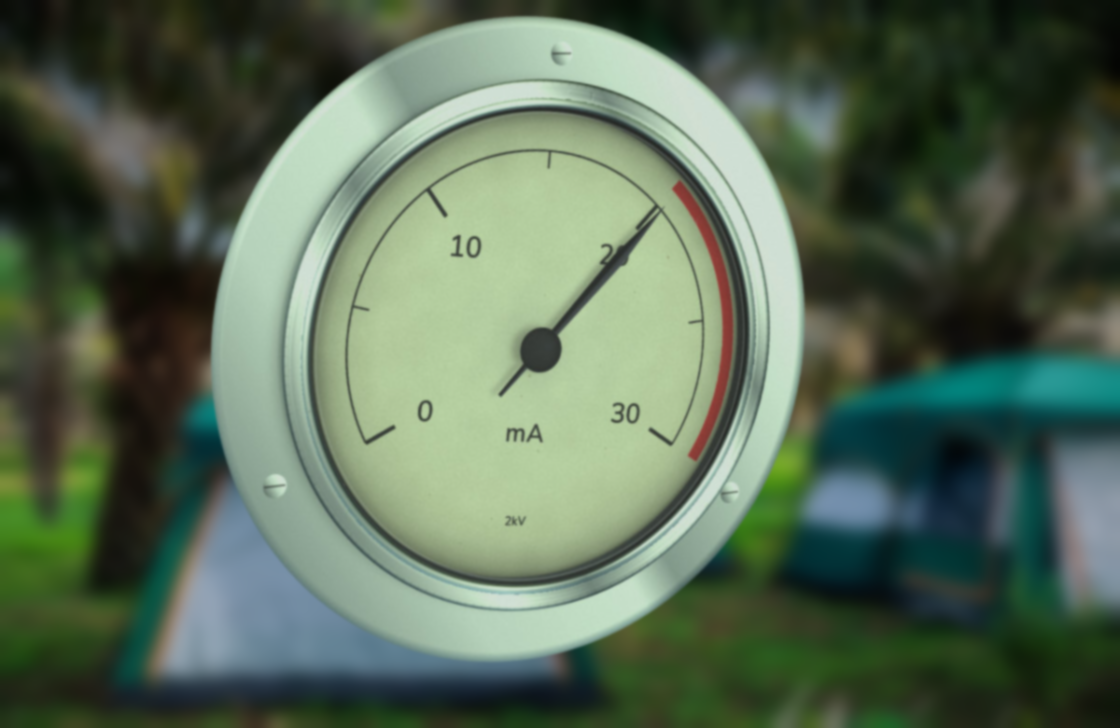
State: 20 mA
